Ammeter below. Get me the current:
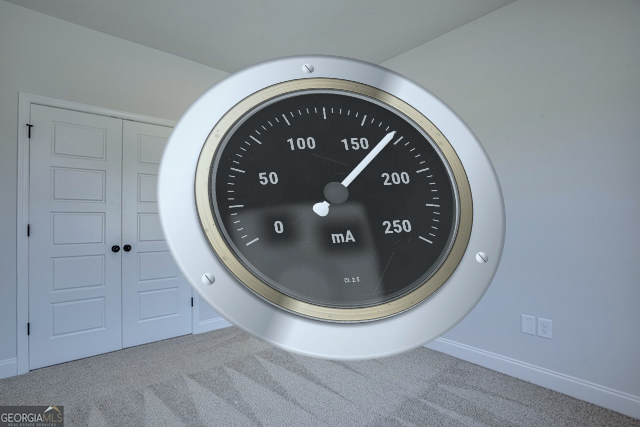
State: 170 mA
